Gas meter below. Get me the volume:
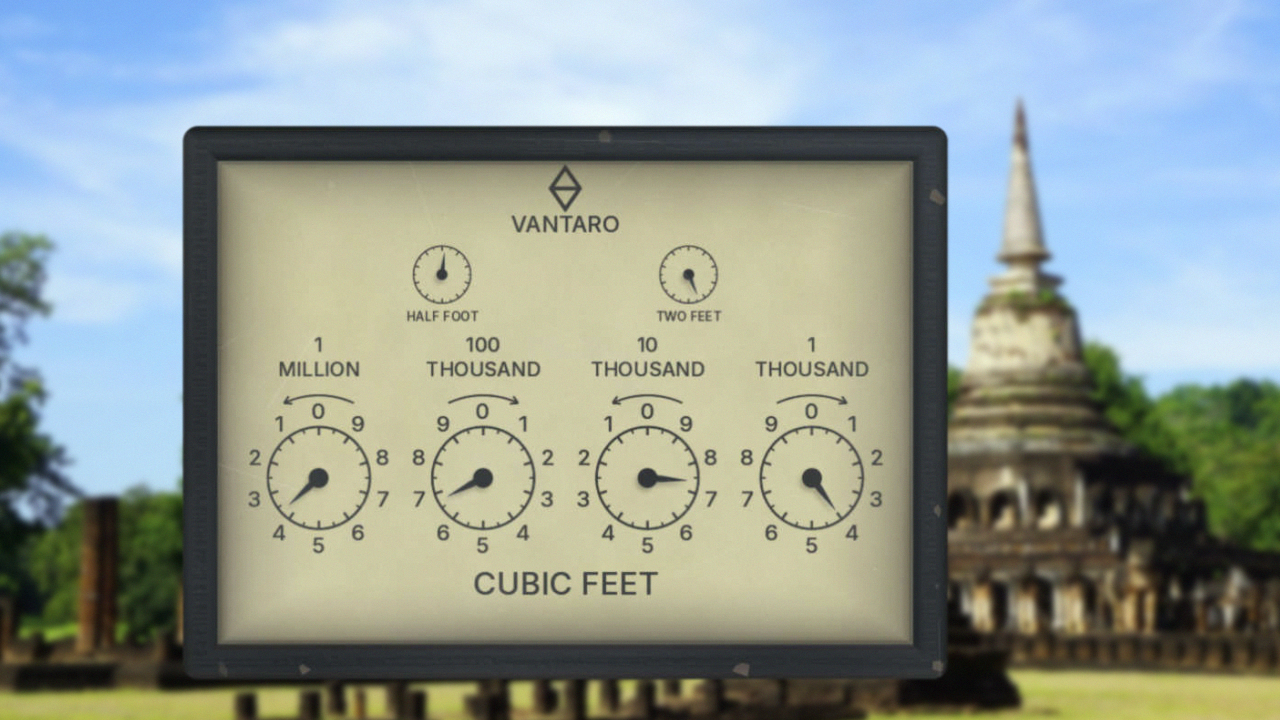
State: 367400 ft³
